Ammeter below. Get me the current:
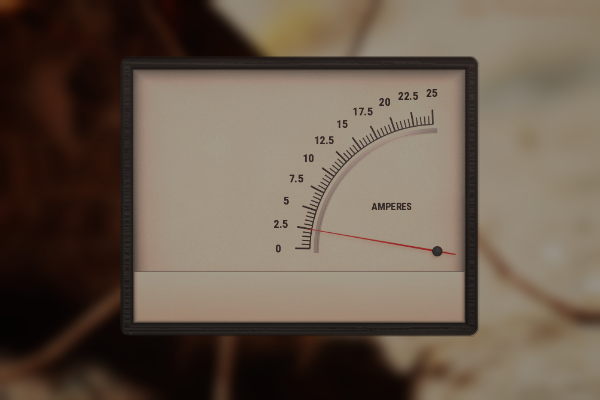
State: 2.5 A
